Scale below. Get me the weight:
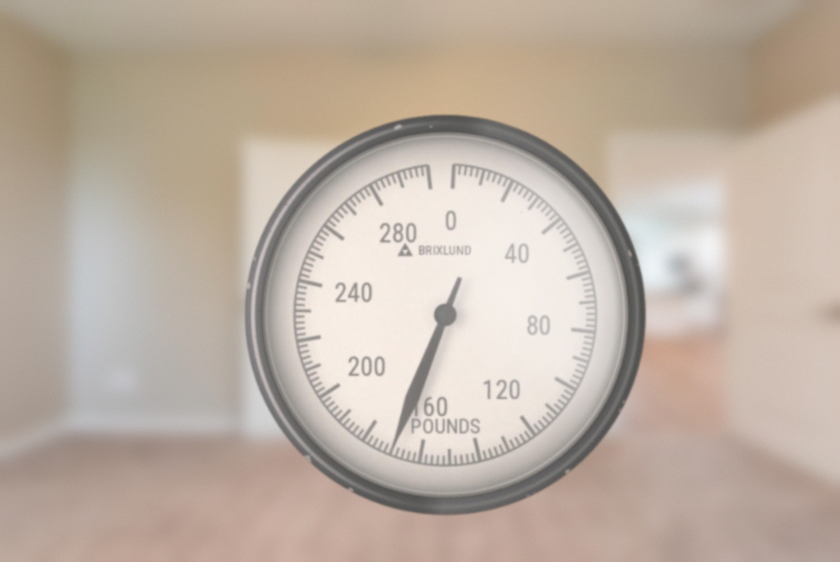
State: 170 lb
